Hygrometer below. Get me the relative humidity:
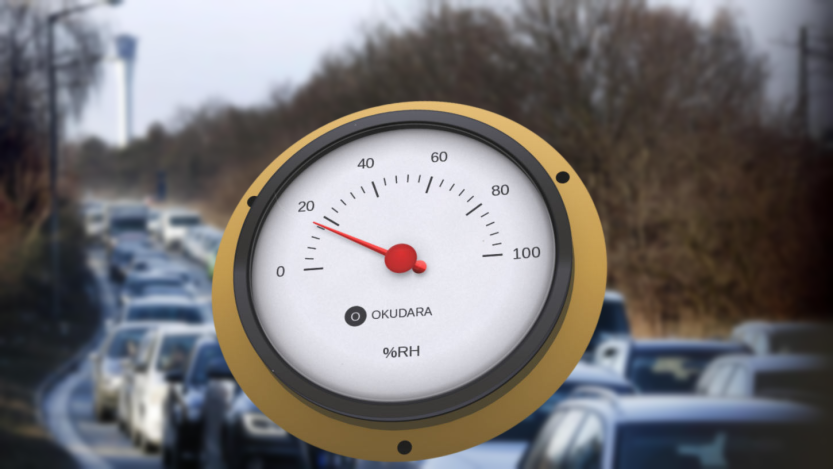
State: 16 %
